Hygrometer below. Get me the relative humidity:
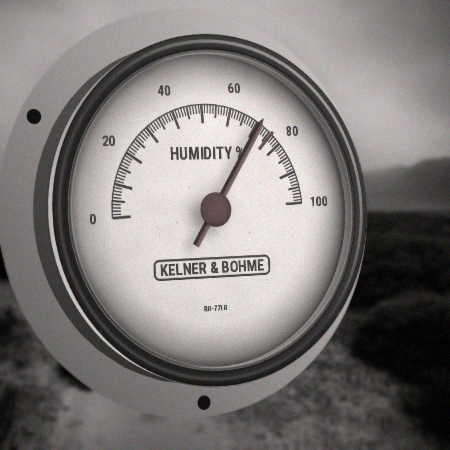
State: 70 %
